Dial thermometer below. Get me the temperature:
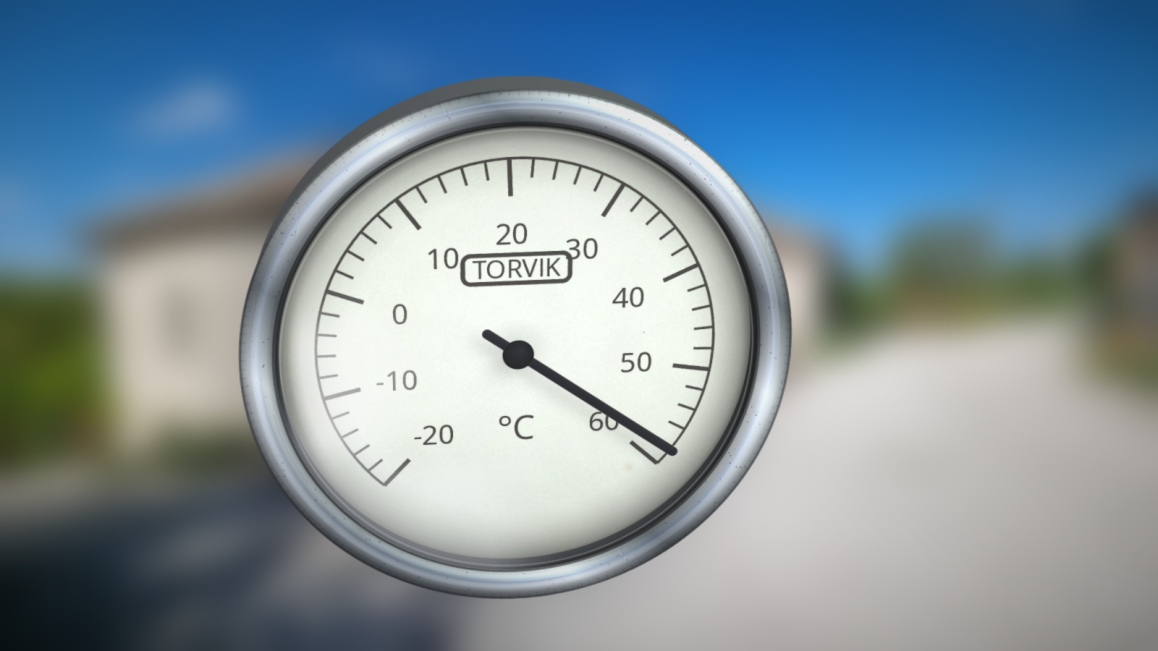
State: 58 °C
